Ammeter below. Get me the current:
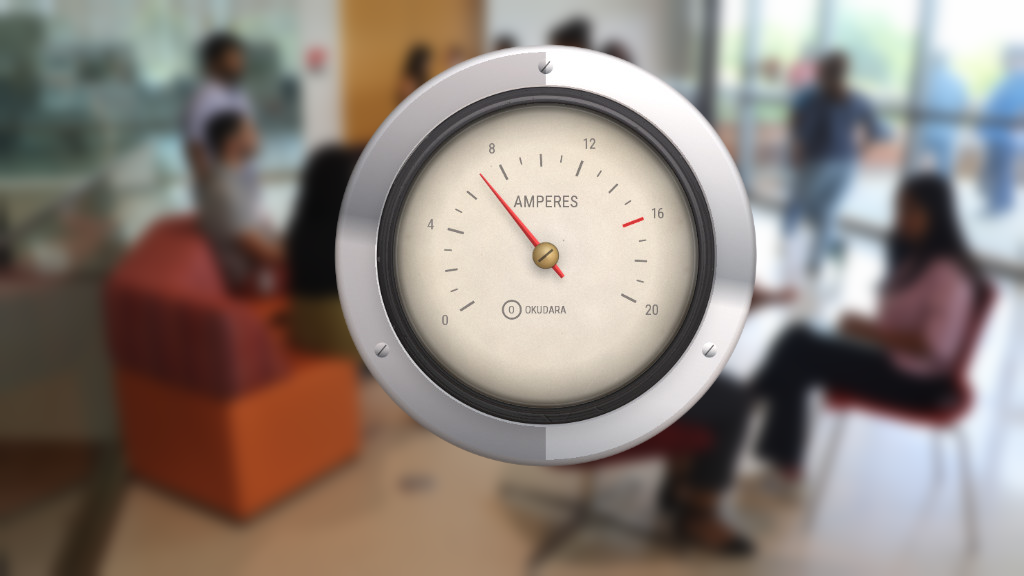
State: 7 A
